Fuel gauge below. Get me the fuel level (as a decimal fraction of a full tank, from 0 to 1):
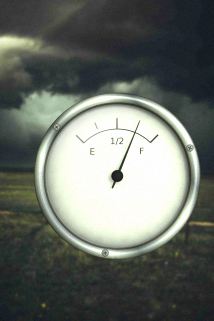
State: 0.75
